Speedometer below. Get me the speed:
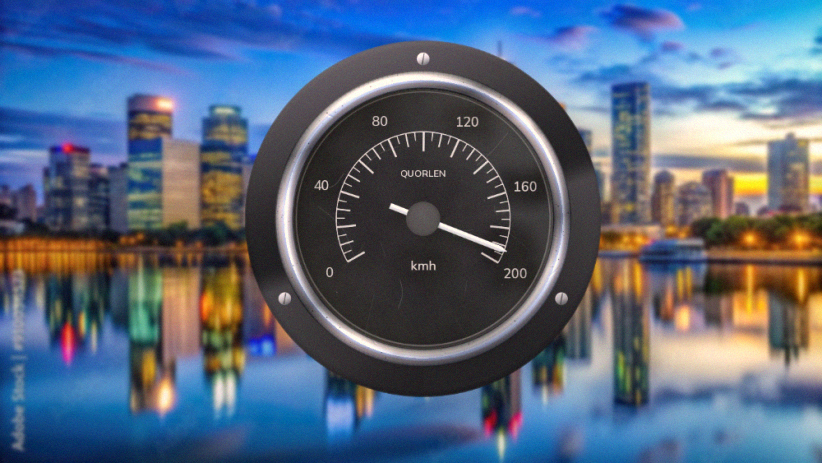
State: 192.5 km/h
